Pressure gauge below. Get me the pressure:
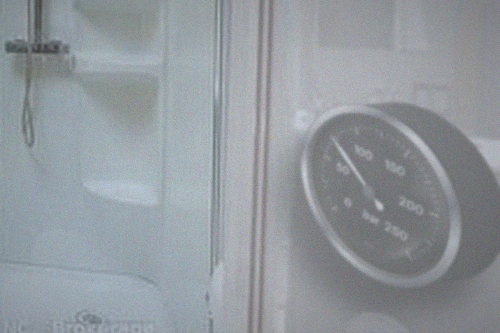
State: 75 bar
